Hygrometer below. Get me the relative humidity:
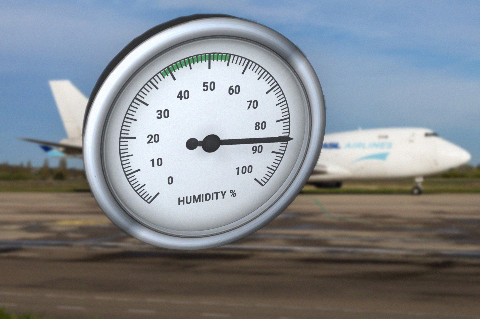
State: 85 %
